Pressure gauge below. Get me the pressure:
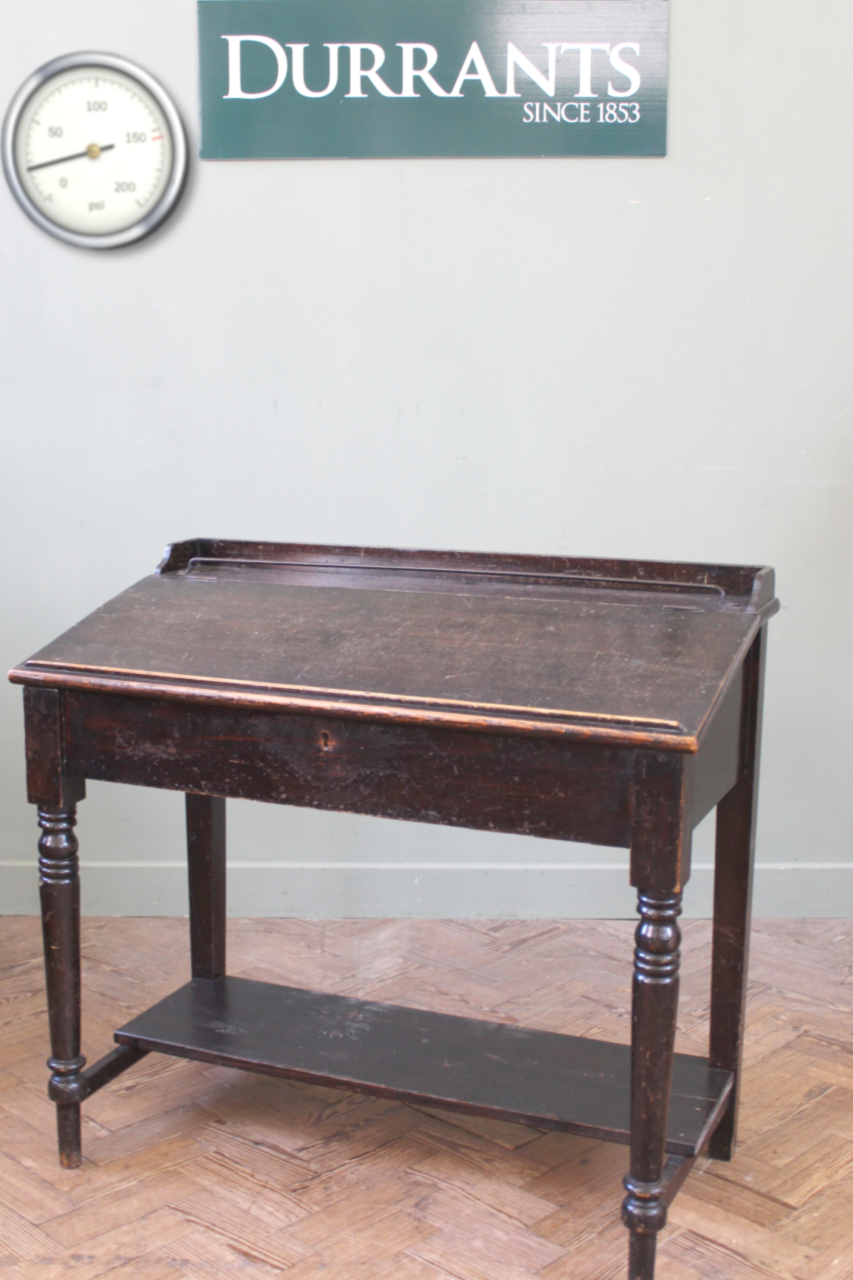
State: 20 psi
